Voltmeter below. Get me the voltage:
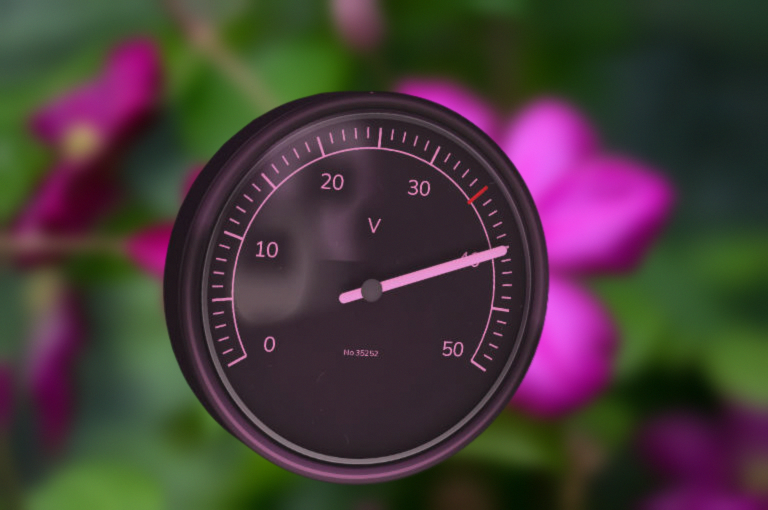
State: 40 V
